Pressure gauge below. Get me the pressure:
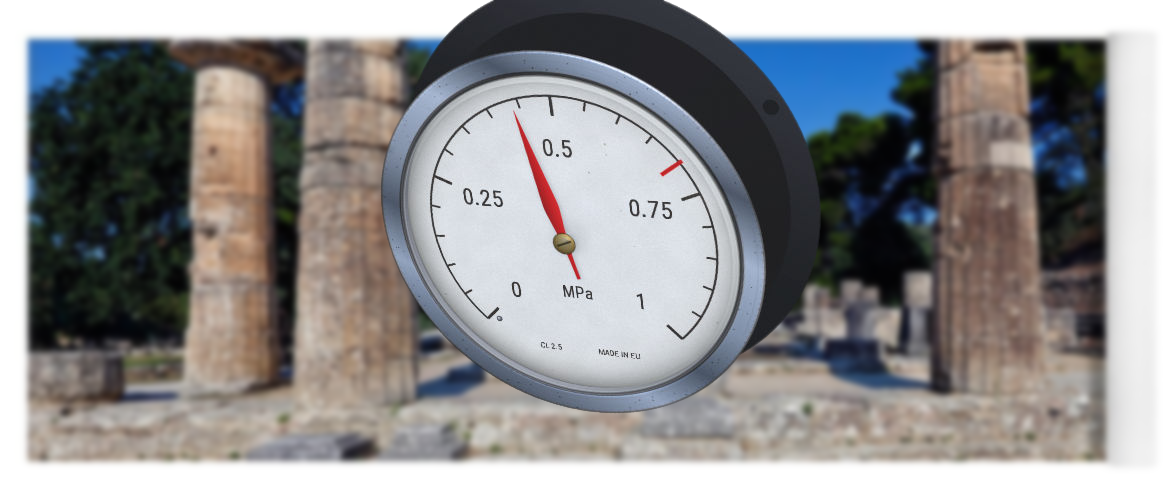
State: 0.45 MPa
